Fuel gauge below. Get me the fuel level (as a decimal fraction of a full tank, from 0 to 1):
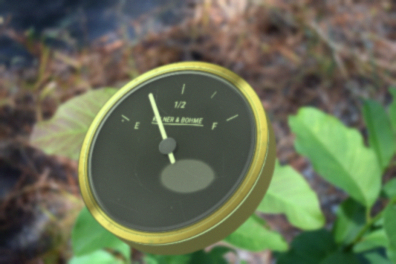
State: 0.25
